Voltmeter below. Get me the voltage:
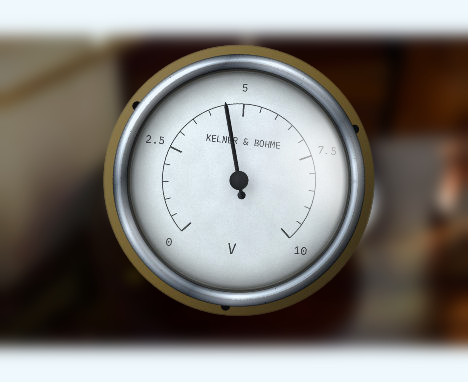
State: 4.5 V
